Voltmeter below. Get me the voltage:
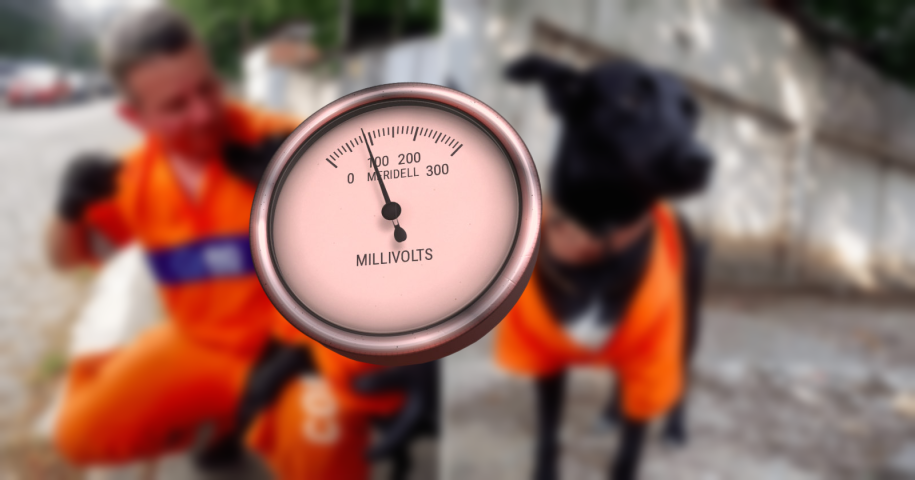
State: 90 mV
